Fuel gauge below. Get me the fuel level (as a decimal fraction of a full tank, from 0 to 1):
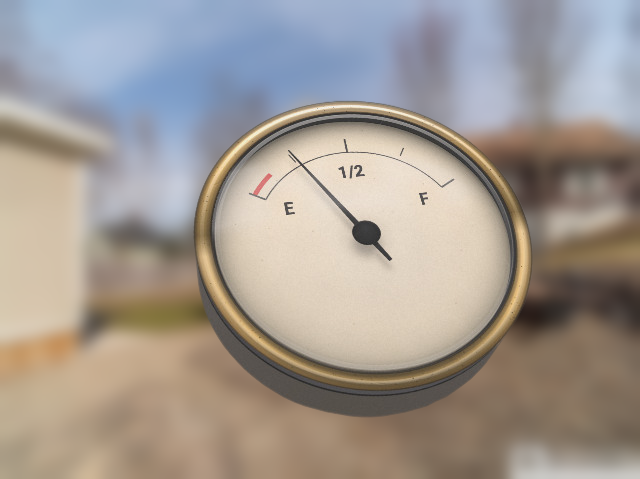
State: 0.25
